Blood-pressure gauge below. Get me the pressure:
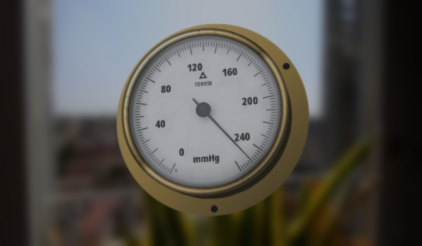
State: 250 mmHg
